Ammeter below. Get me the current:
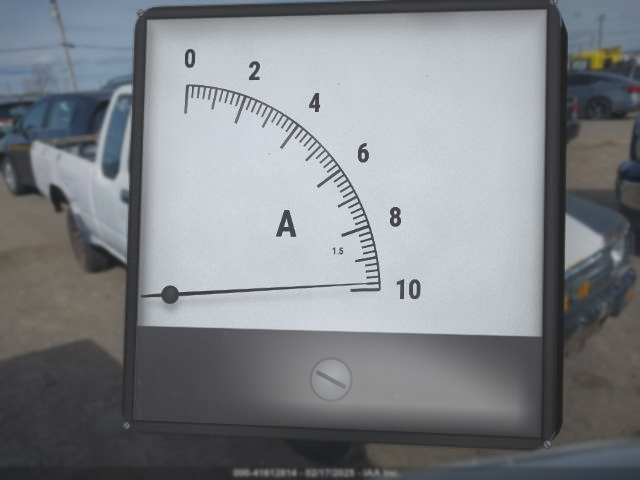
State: 9.8 A
